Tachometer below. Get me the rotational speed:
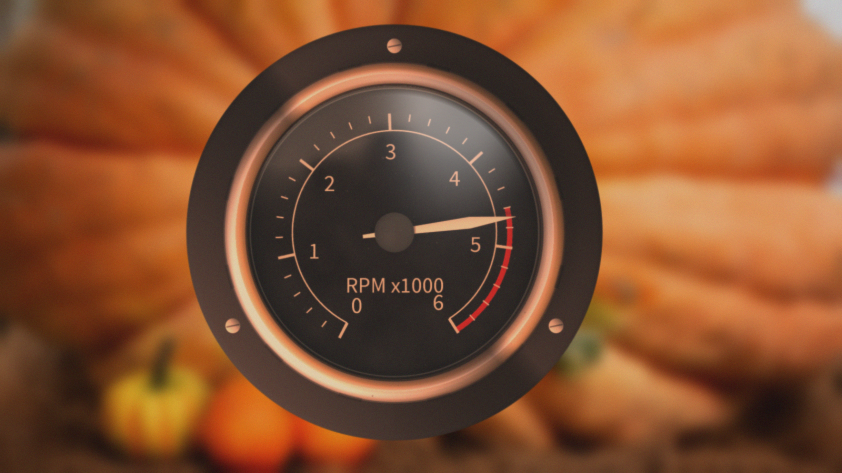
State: 4700 rpm
